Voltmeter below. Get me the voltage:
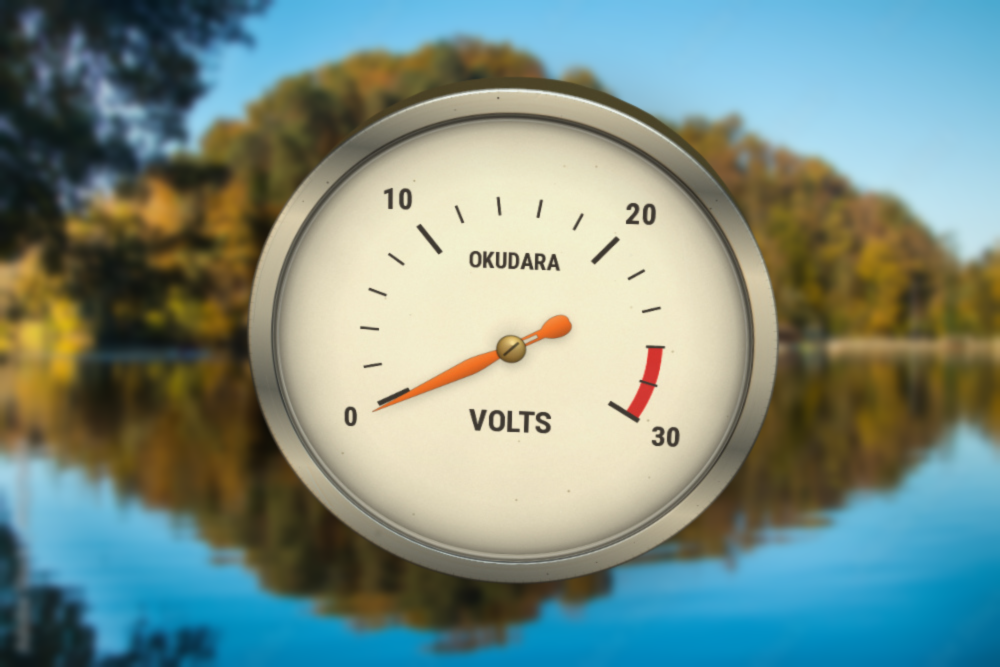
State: 0 V
